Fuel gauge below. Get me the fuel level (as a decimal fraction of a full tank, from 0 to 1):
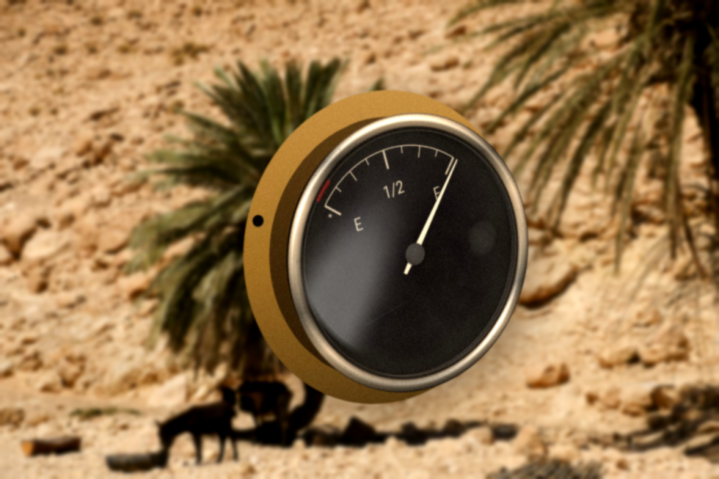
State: 1
